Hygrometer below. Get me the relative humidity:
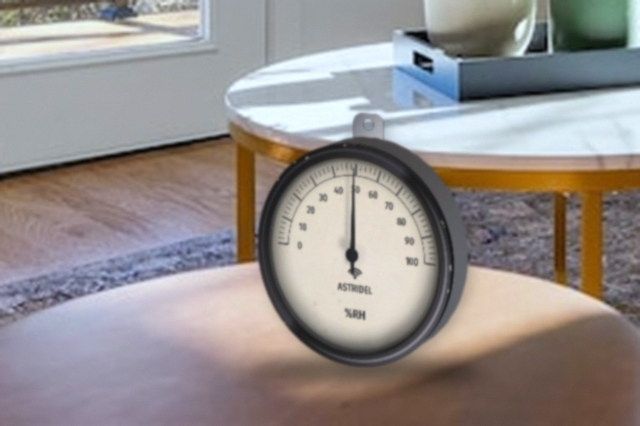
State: 50 %
